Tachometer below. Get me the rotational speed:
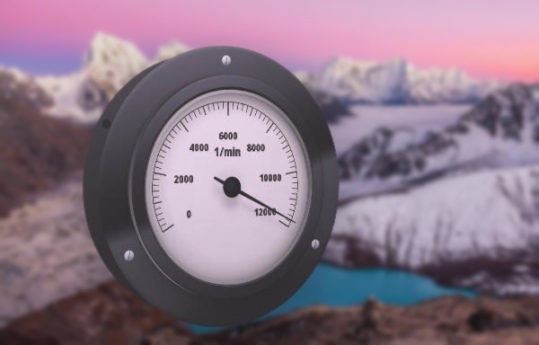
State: 11800 rpm
